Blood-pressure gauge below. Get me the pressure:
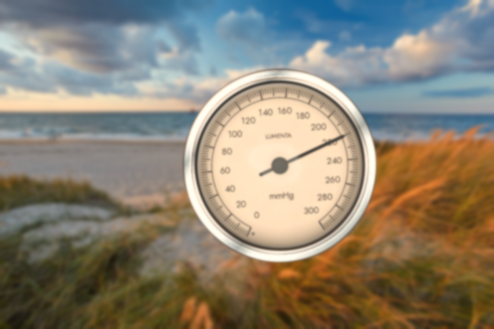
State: 220 mmHg
